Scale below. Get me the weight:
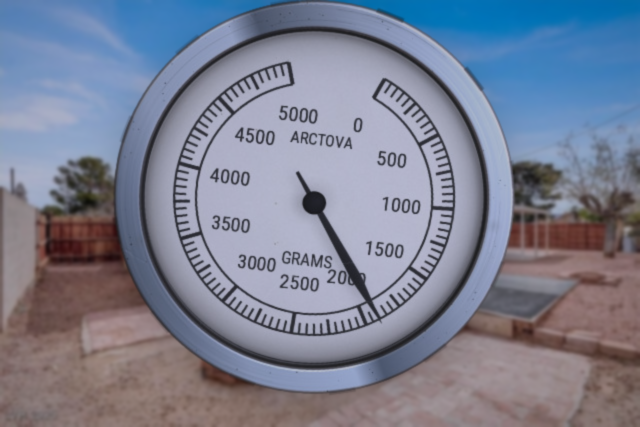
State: 1900 g
